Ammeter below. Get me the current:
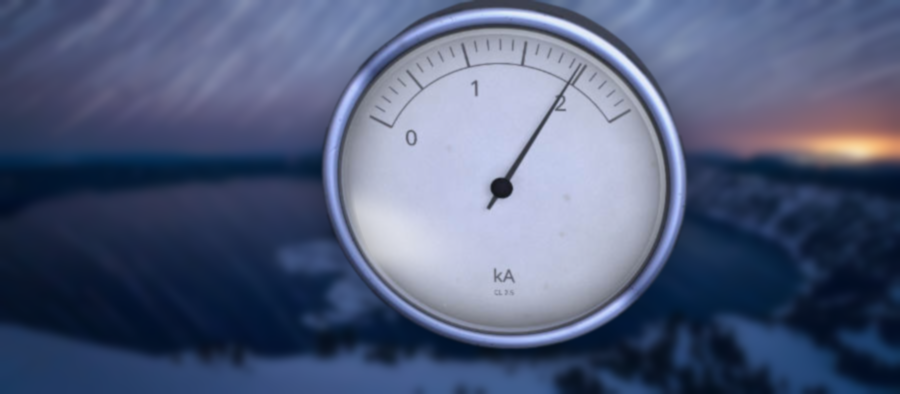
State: 1.95 kA
